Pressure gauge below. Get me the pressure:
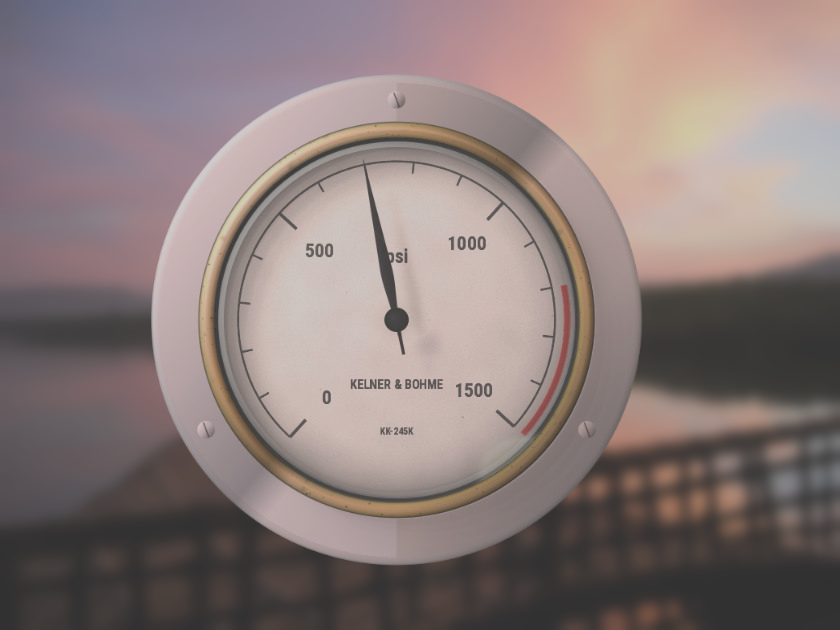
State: 700 psi
